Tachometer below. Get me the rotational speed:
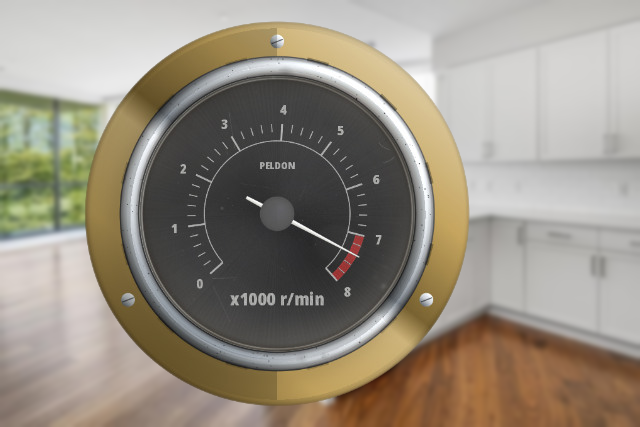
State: 7400 rpm
